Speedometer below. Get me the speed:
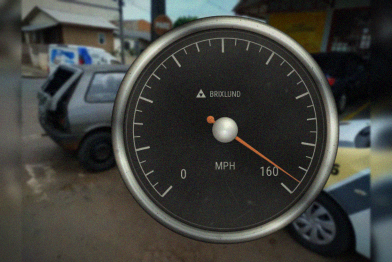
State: 155 mph
